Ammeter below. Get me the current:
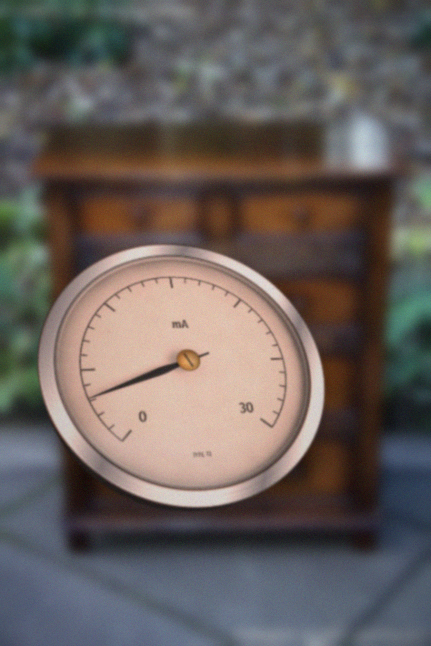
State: 3 mA
